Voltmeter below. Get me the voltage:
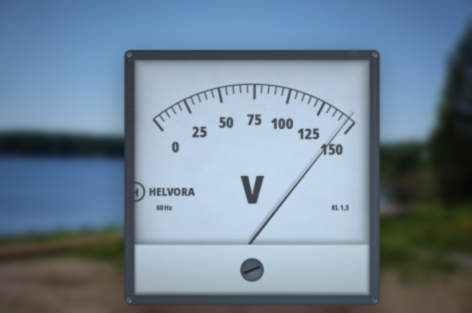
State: 145 V
